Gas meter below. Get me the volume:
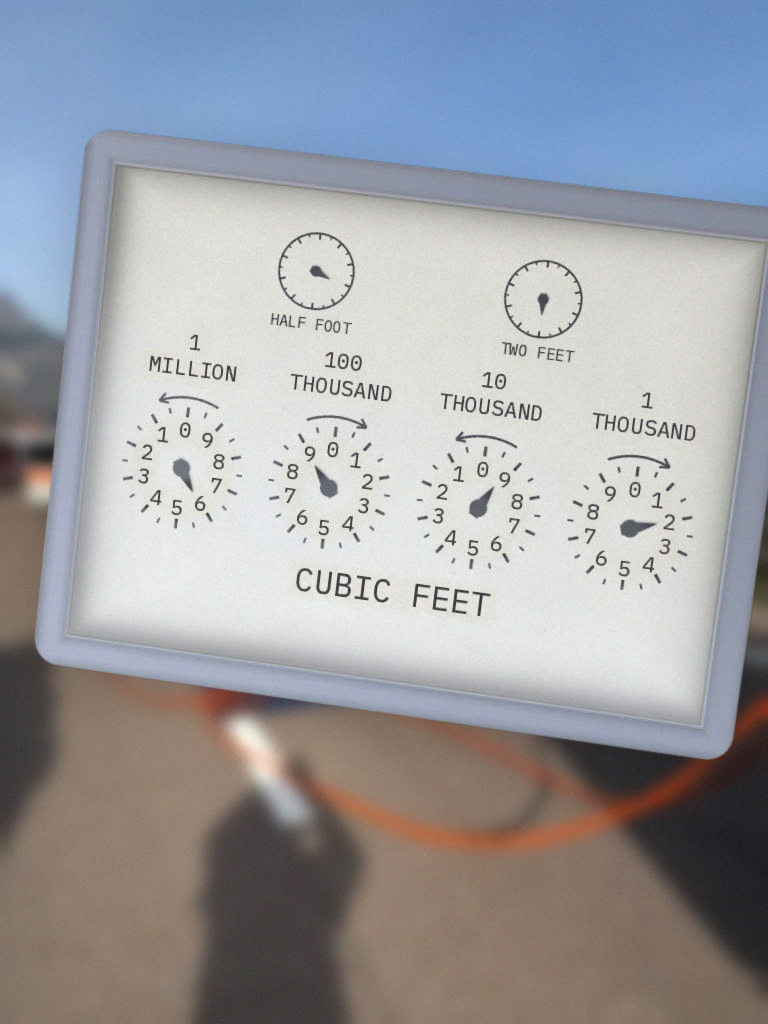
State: 589200 ft³
